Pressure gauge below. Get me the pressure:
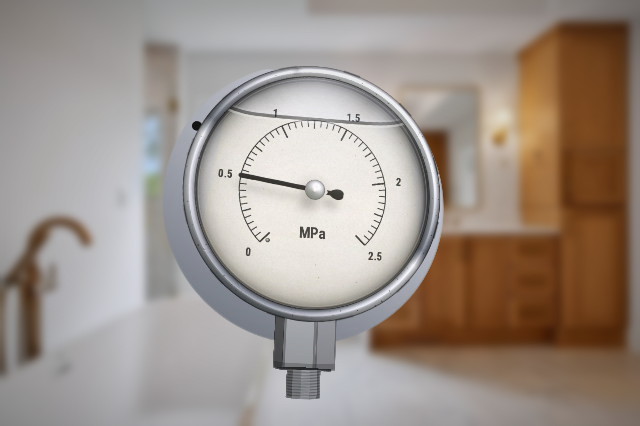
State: 0.5 MPa
